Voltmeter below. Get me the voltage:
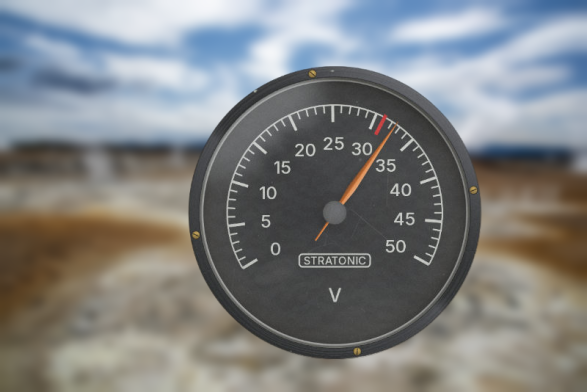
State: 32.5 V
